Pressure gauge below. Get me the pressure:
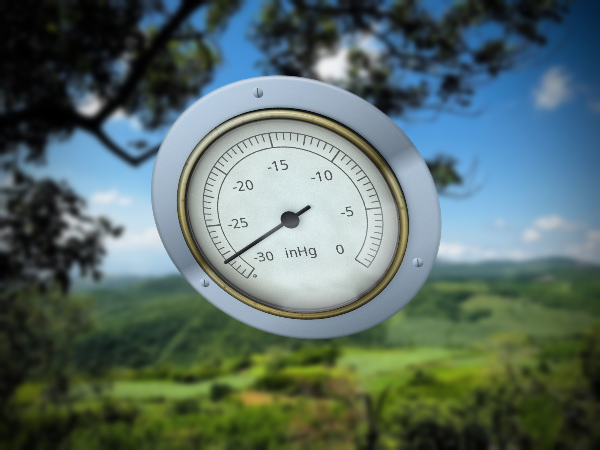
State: -28 inHg
